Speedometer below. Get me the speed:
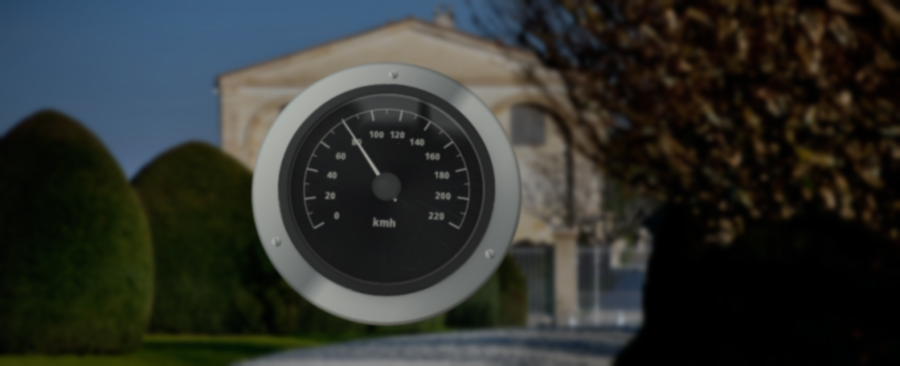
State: 80 km/h
